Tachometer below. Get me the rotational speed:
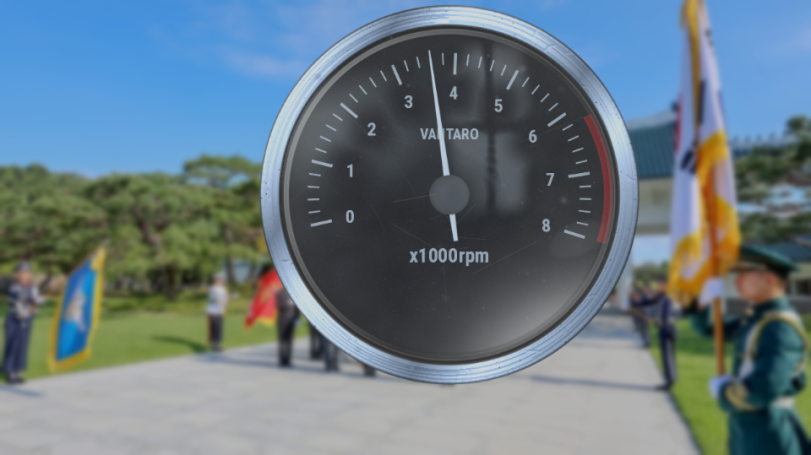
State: 3600 rpm
